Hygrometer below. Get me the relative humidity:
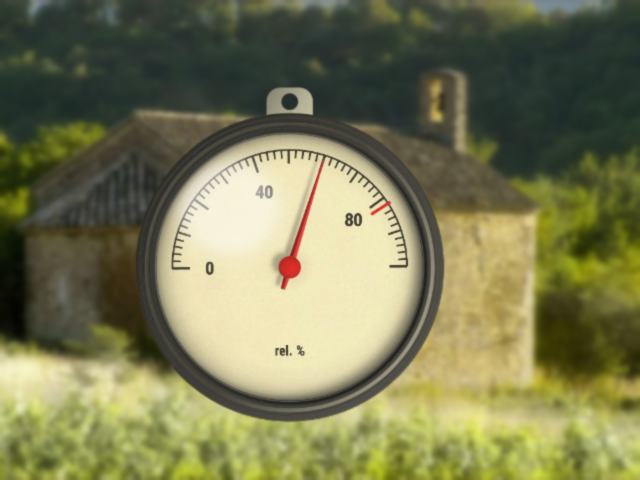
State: 60 %
